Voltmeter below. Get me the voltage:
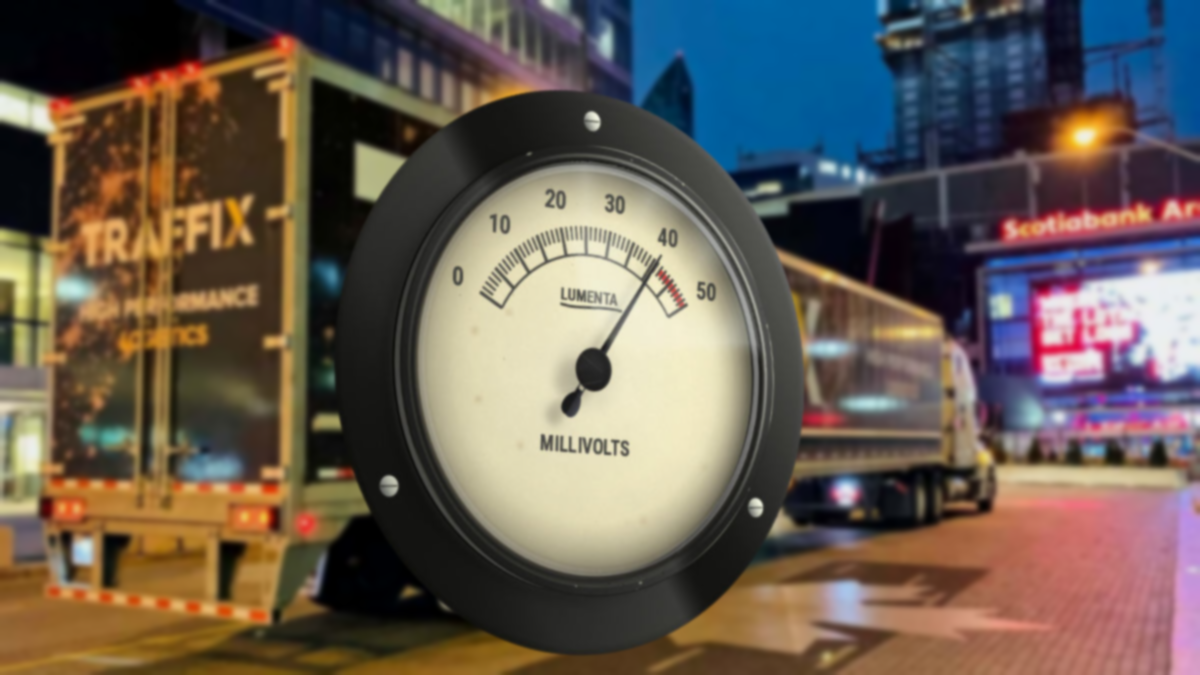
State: 40 mV
